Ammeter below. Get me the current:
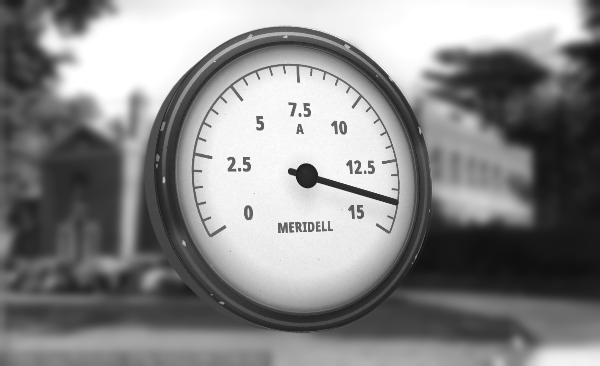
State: 14 A
